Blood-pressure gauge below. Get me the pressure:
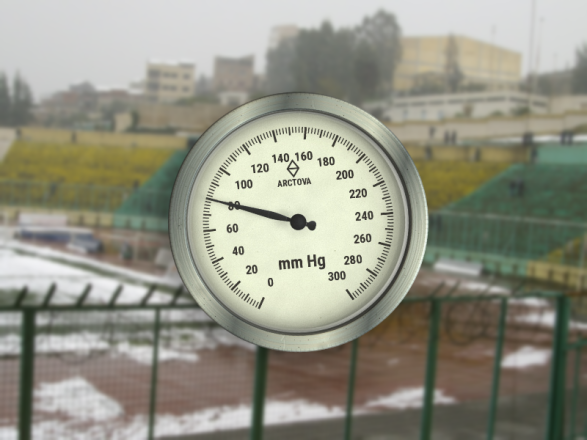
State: 80 mmHg
